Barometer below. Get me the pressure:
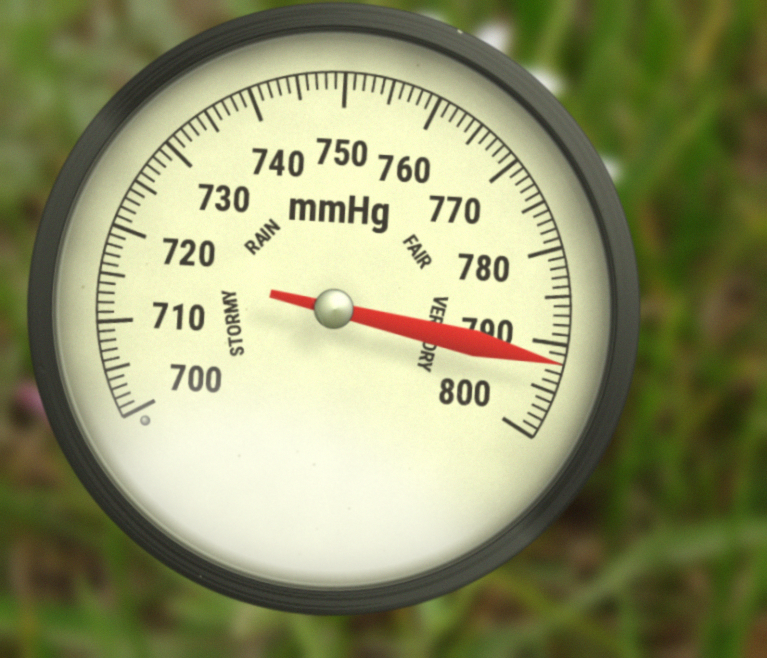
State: 792 mmHg
